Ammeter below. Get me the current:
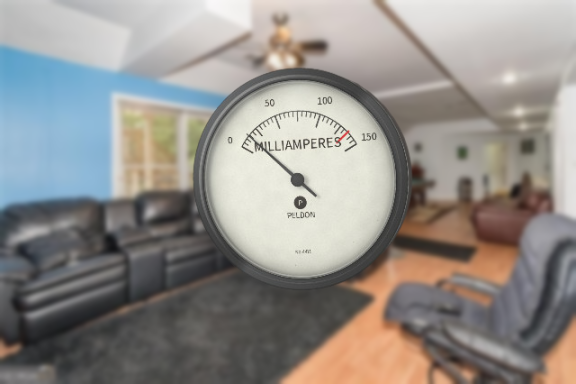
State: 15 mA
